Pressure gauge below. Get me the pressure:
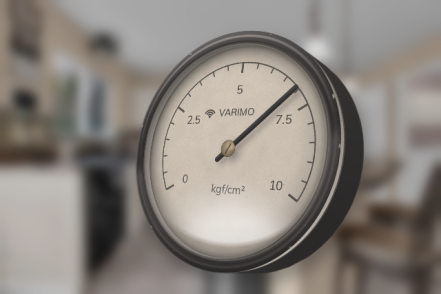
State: 7 kg/cm²
